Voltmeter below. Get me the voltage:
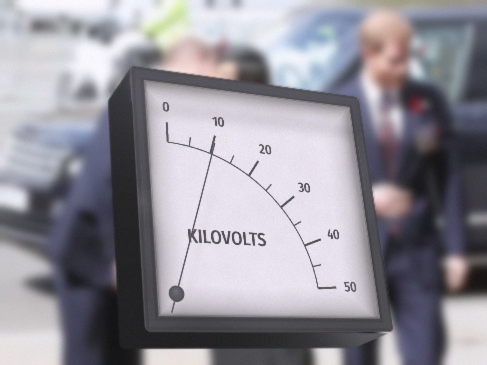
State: 10 kV
